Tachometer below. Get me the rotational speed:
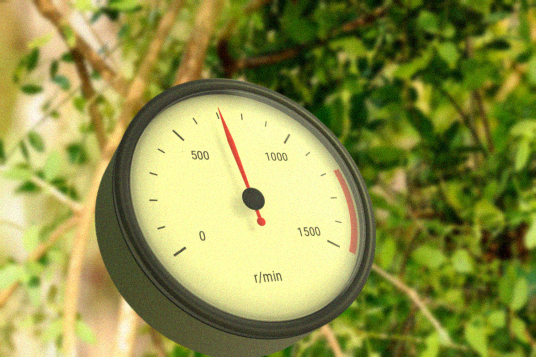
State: 700 rpm
